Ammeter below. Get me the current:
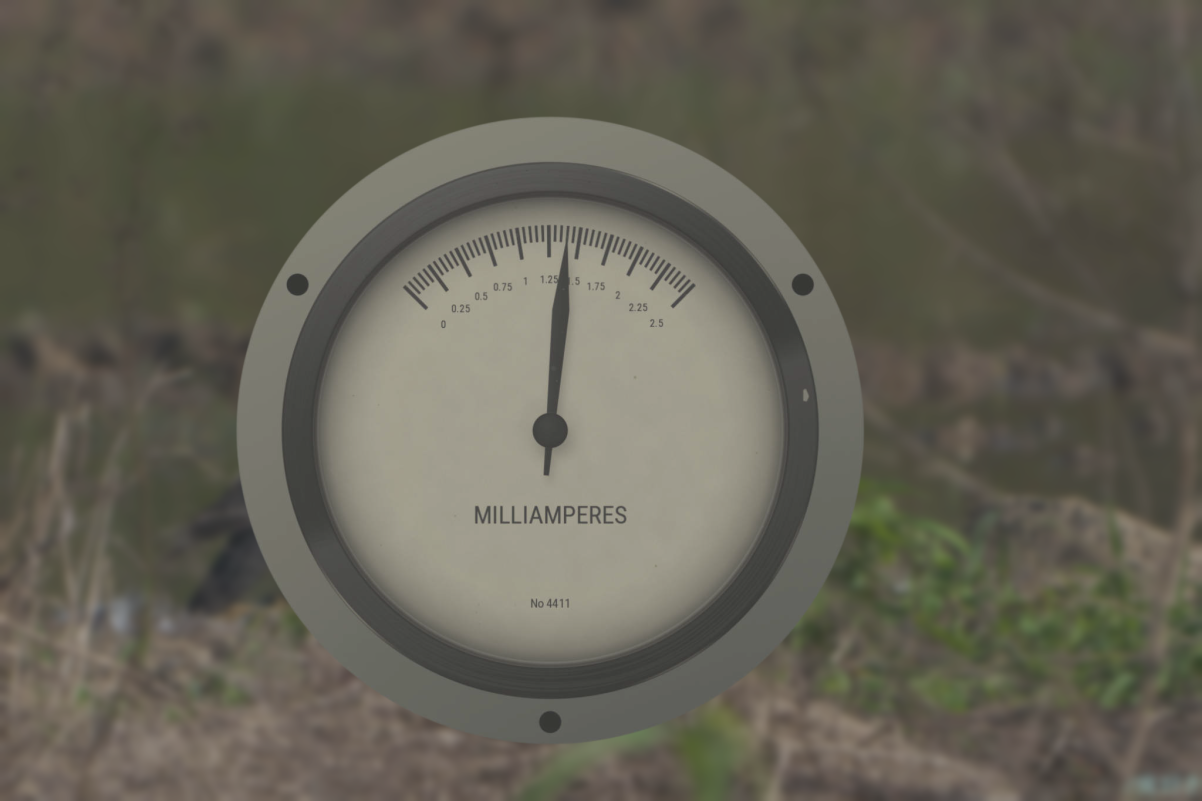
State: 1.4 mA
